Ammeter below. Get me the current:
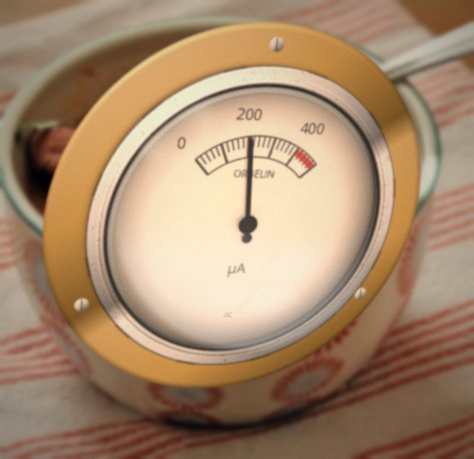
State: 200 µA
